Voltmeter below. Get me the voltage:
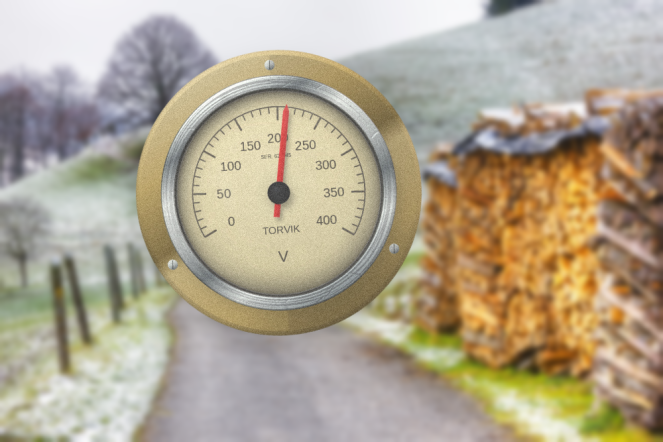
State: 210 V
